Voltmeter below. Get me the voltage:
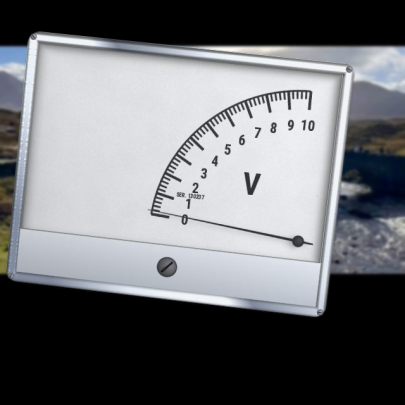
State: 0.2 V
